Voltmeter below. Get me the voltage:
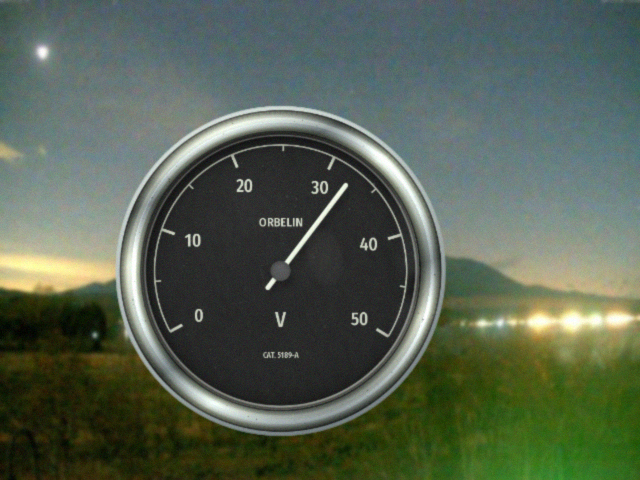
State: 32.5 V
